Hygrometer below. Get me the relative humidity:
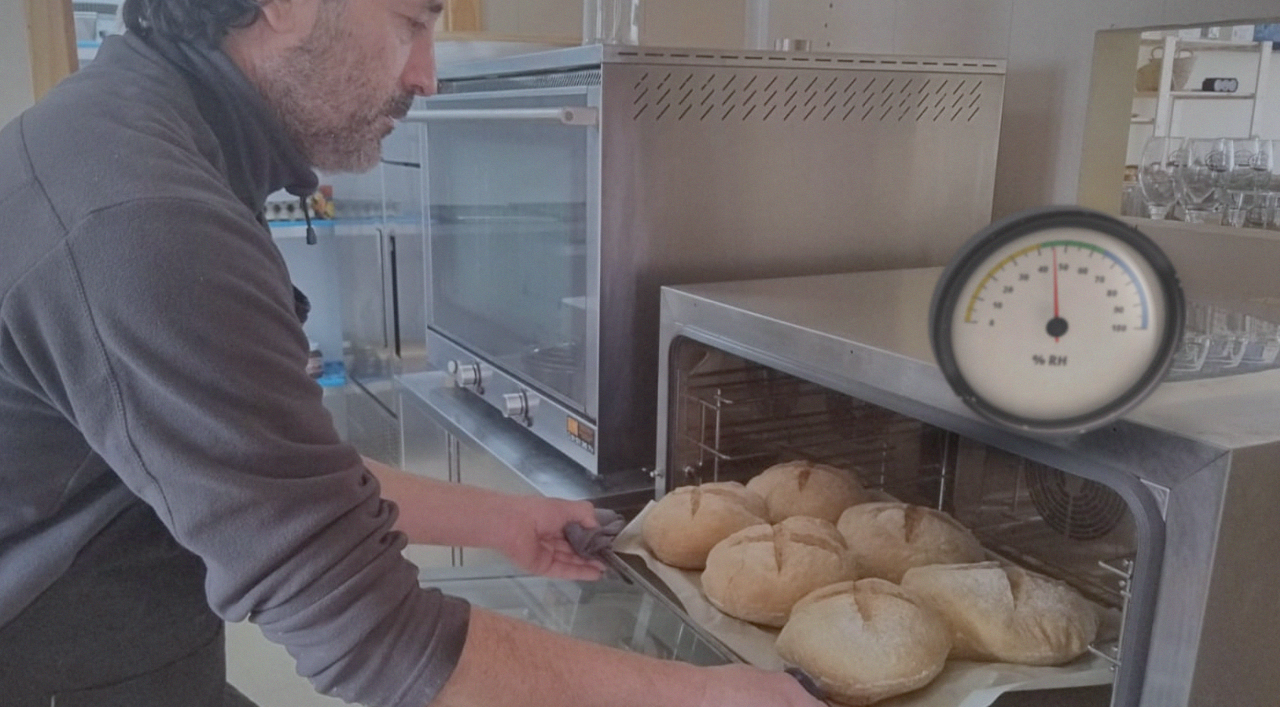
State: 45 %
